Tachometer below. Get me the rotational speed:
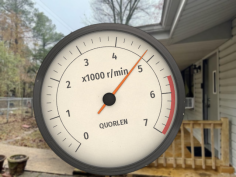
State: 4800 rpm
